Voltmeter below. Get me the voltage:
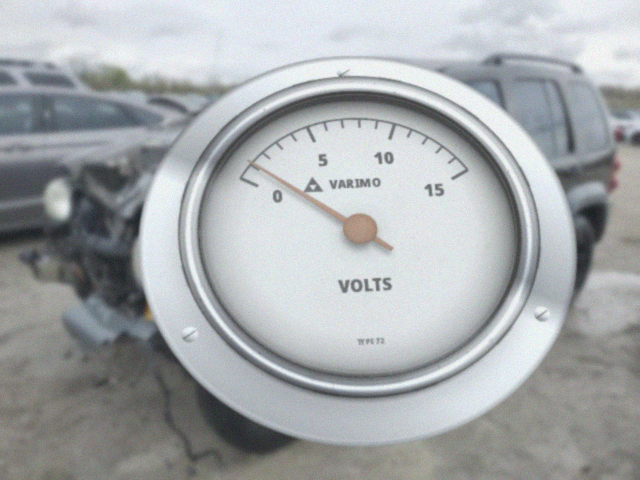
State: 1 V
